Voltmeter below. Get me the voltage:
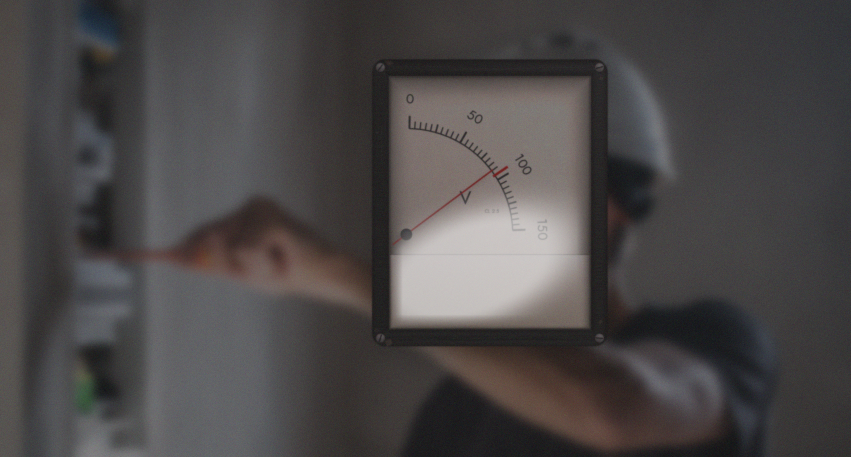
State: 90 V
